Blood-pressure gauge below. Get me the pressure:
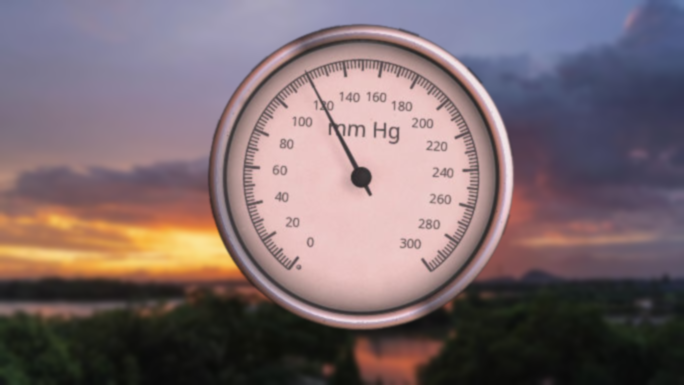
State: 120 mmHg
